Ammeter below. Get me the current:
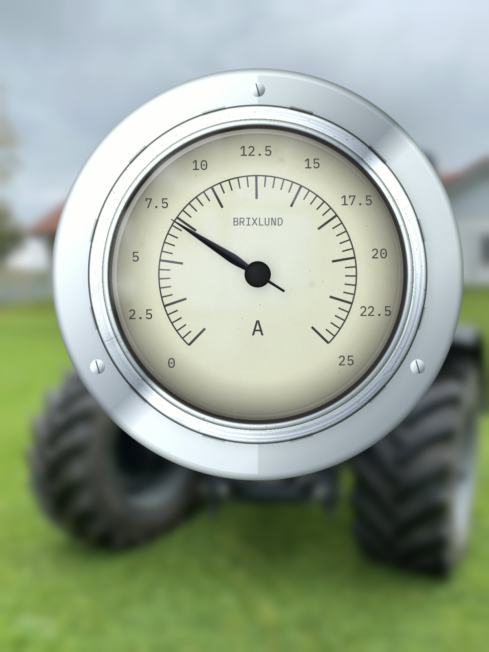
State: 7.25 A
